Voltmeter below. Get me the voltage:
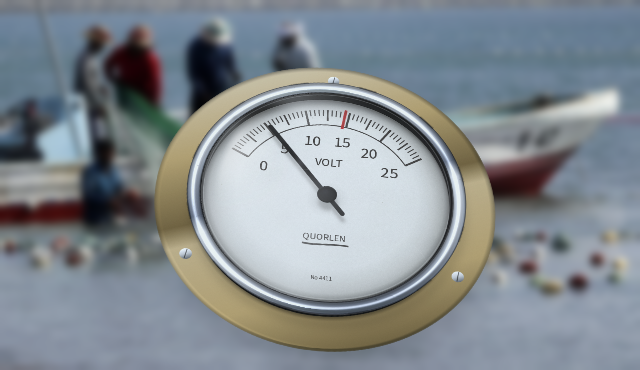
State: 5 V
